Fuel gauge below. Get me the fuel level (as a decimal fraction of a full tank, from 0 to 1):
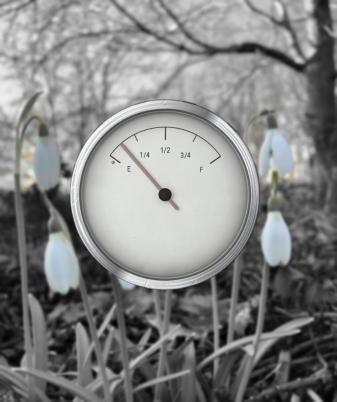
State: 0.125
